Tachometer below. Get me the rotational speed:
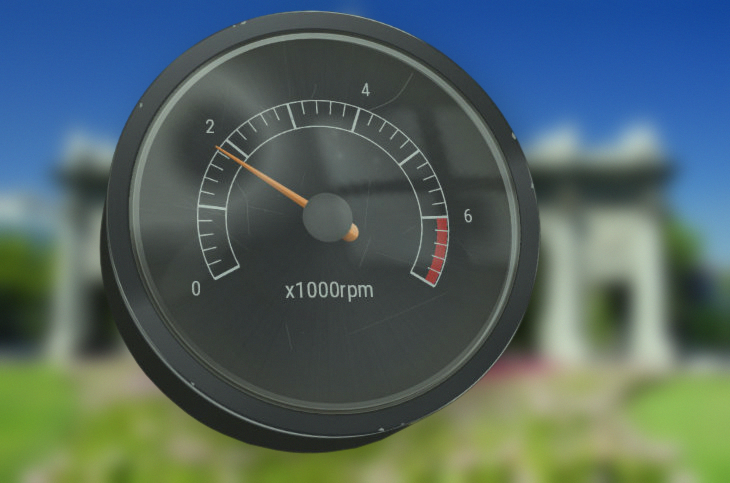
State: 1800 rpm
